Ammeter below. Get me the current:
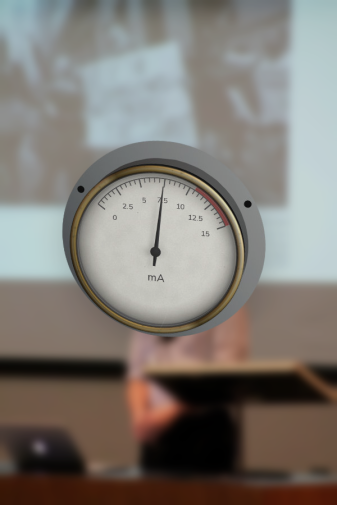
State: 7.5 mA
